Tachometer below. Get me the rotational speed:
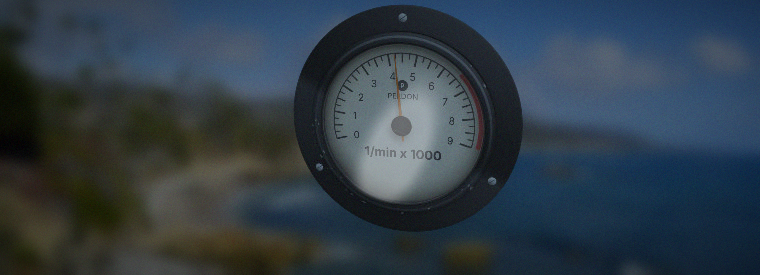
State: 4250 rpm
